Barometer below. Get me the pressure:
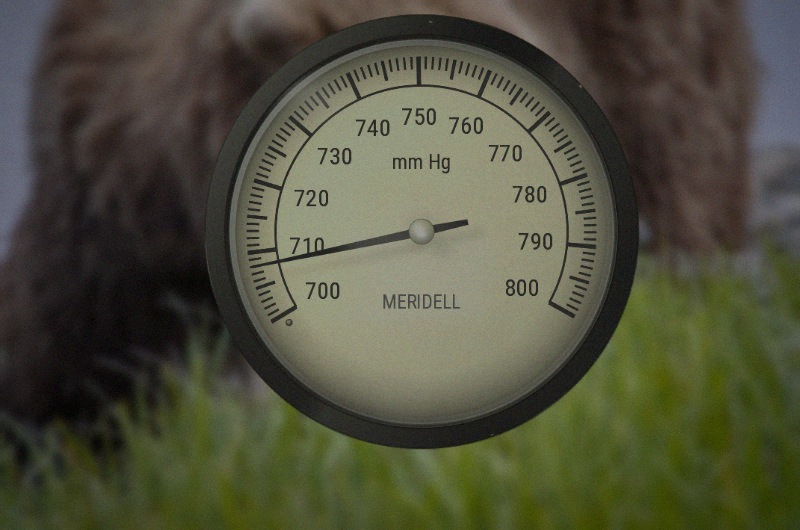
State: 708 mmHg
